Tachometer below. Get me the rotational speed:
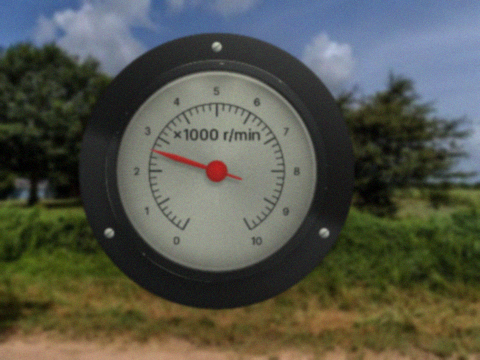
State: 2600 rpm
